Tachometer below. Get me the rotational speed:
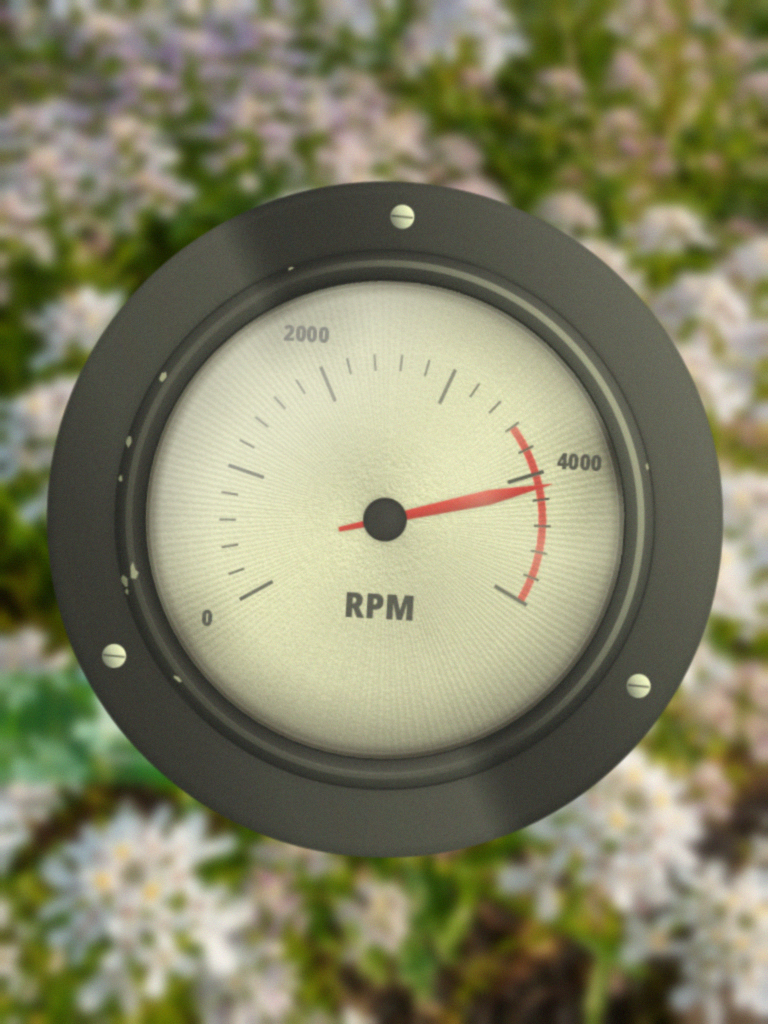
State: 4100 rpm
